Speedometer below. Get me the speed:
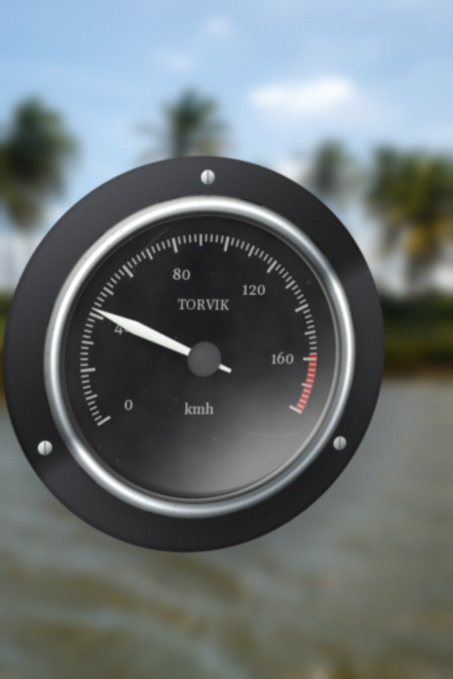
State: 42 km/h
